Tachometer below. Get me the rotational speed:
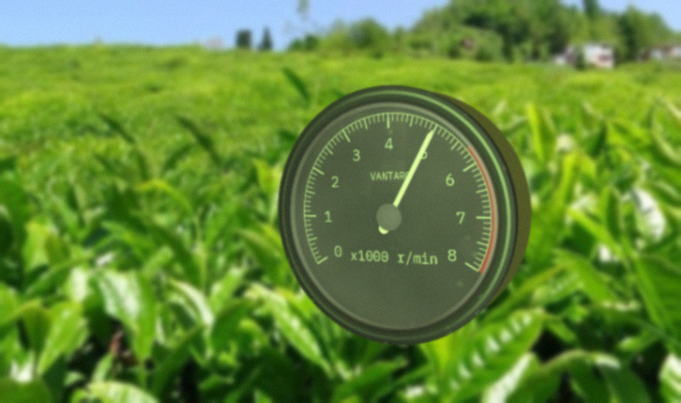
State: 5000 rpm
